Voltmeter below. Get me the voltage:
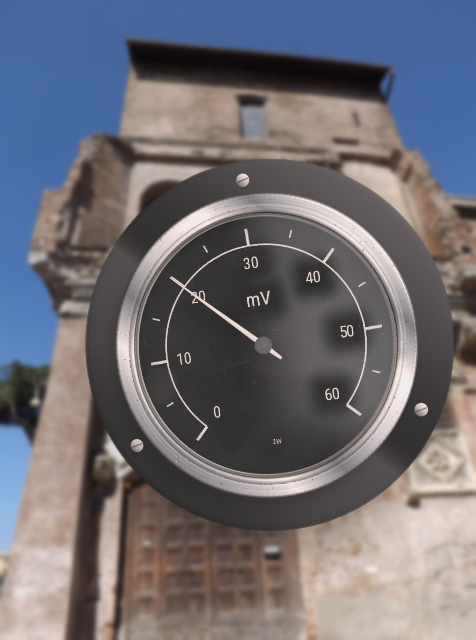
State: 20 mV
